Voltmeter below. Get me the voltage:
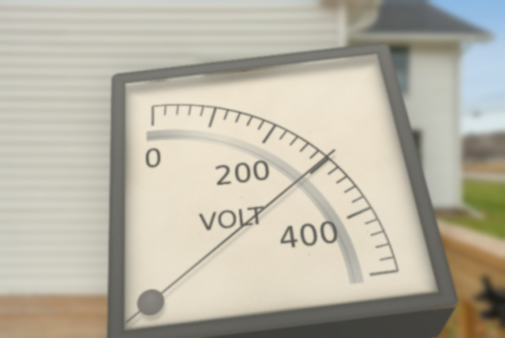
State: 300 V
